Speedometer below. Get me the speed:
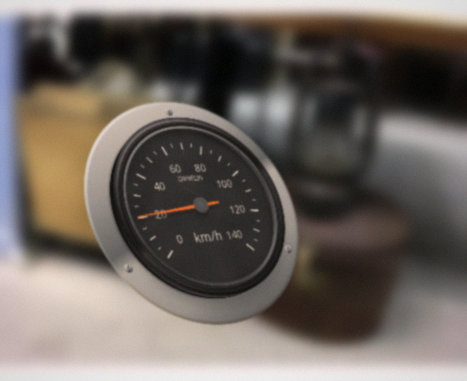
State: 20 km/h
